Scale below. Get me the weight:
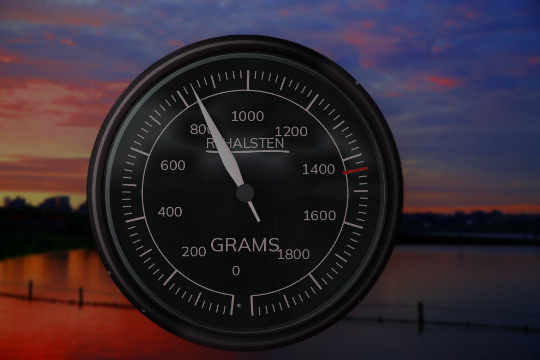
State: 840 g
